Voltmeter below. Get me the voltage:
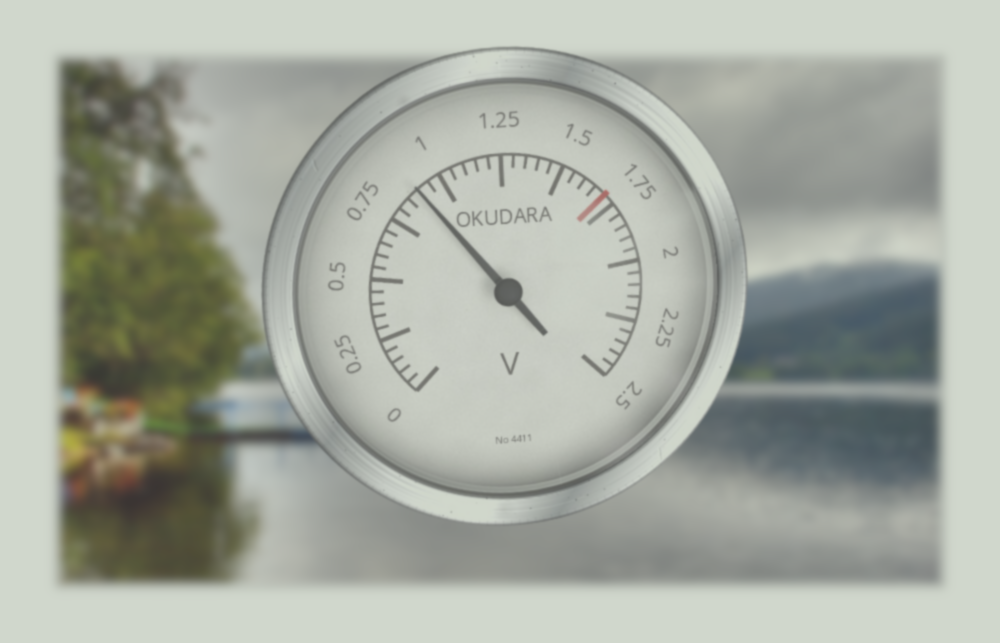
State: 0.9 V
